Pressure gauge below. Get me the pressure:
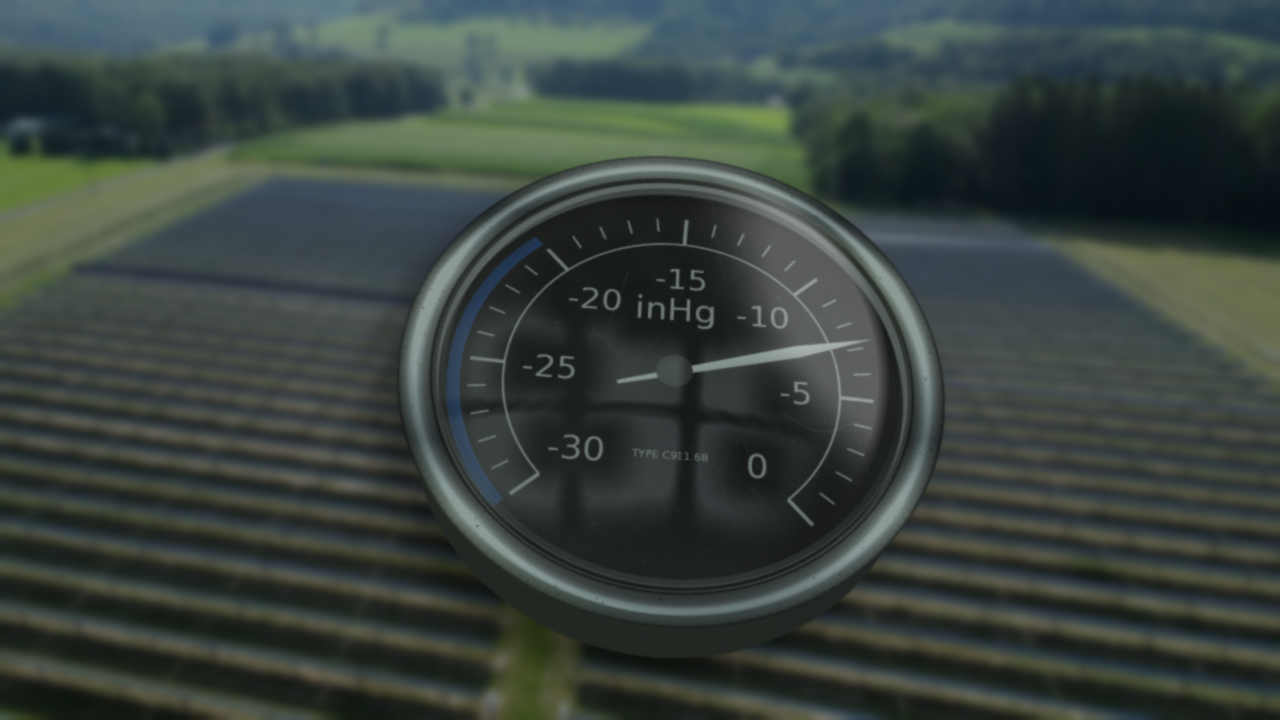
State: -7 inHg
